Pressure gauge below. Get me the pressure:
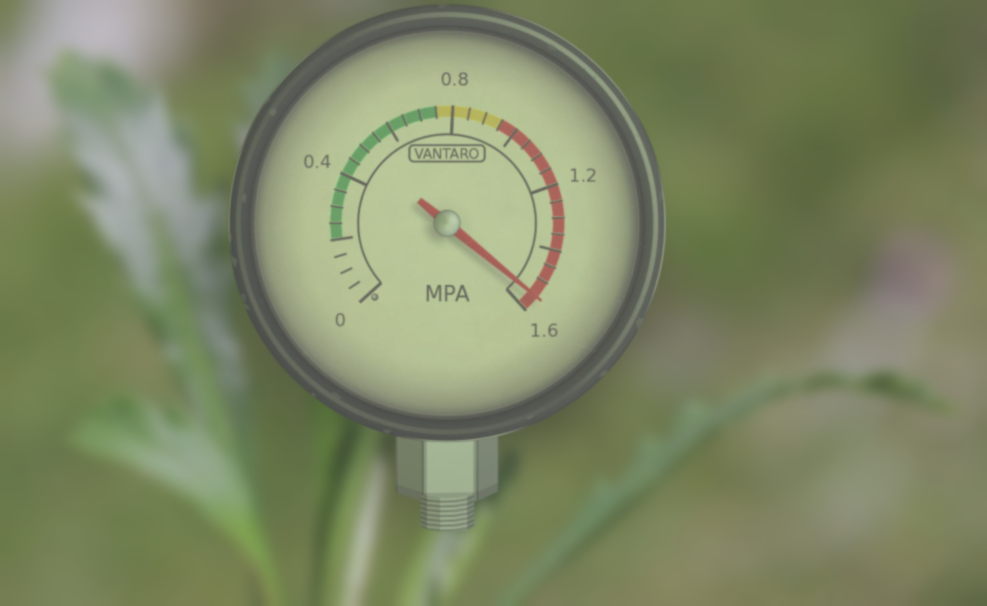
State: 1.55 MPa
